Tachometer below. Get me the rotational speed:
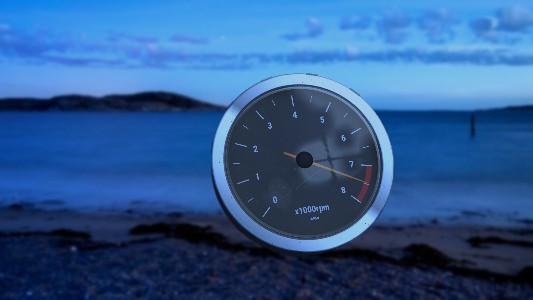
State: 7500 rpm
